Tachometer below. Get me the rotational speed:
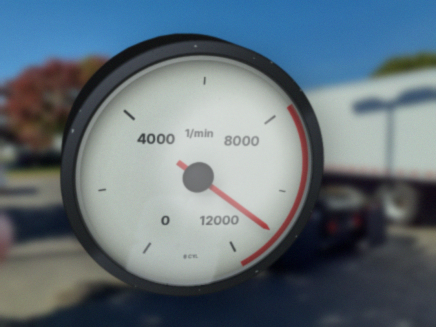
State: 11000 rpm
